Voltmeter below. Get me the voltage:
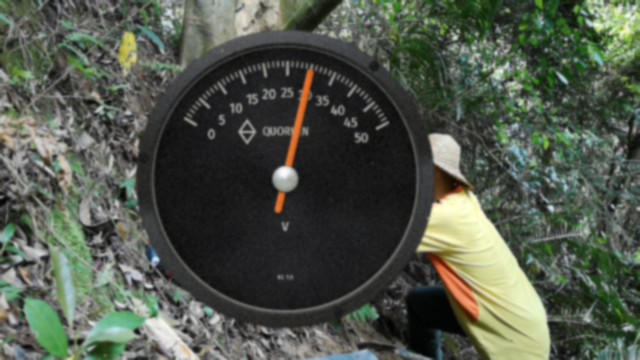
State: 30 V
